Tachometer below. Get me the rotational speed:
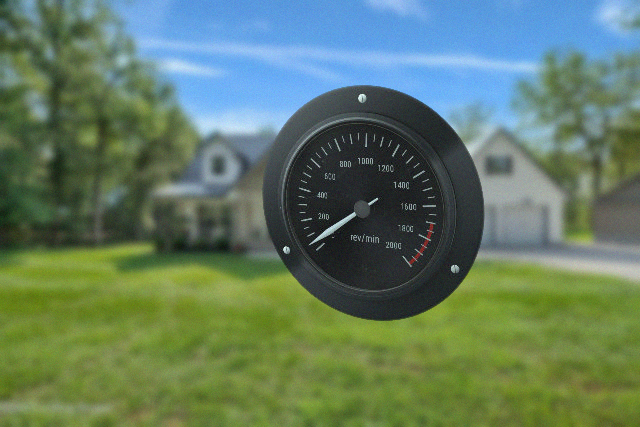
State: 50 rpm
